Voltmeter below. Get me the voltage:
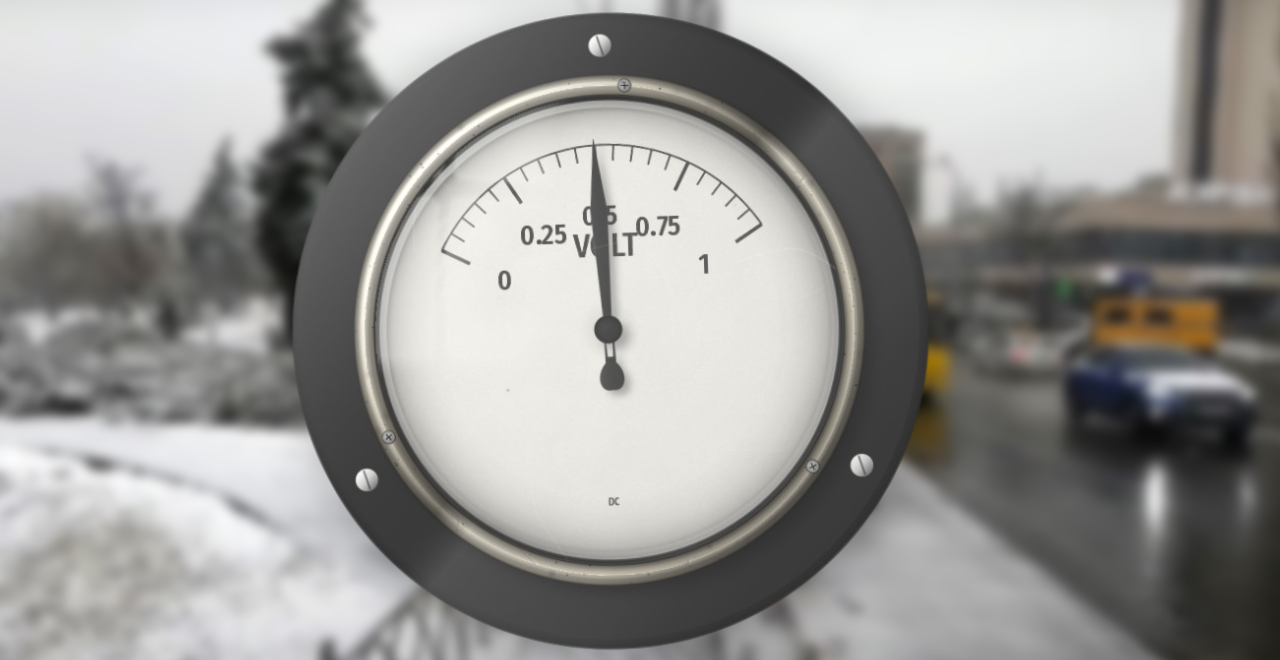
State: 0.5 V
